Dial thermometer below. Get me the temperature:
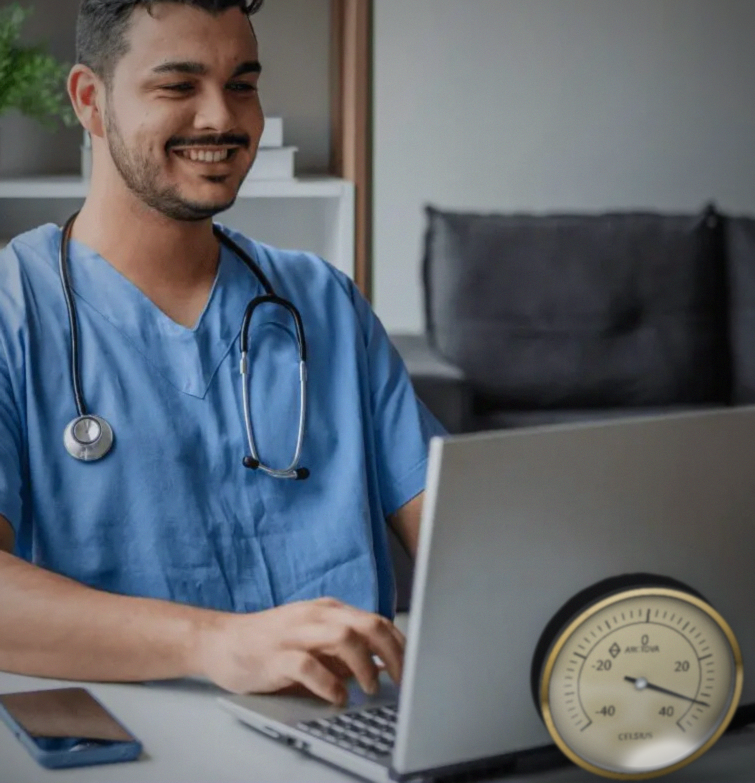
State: 32 °C
